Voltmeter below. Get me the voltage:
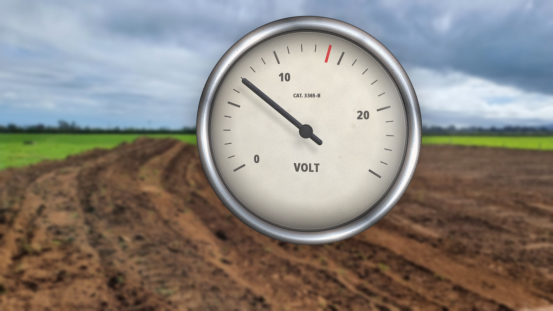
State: 7 V
